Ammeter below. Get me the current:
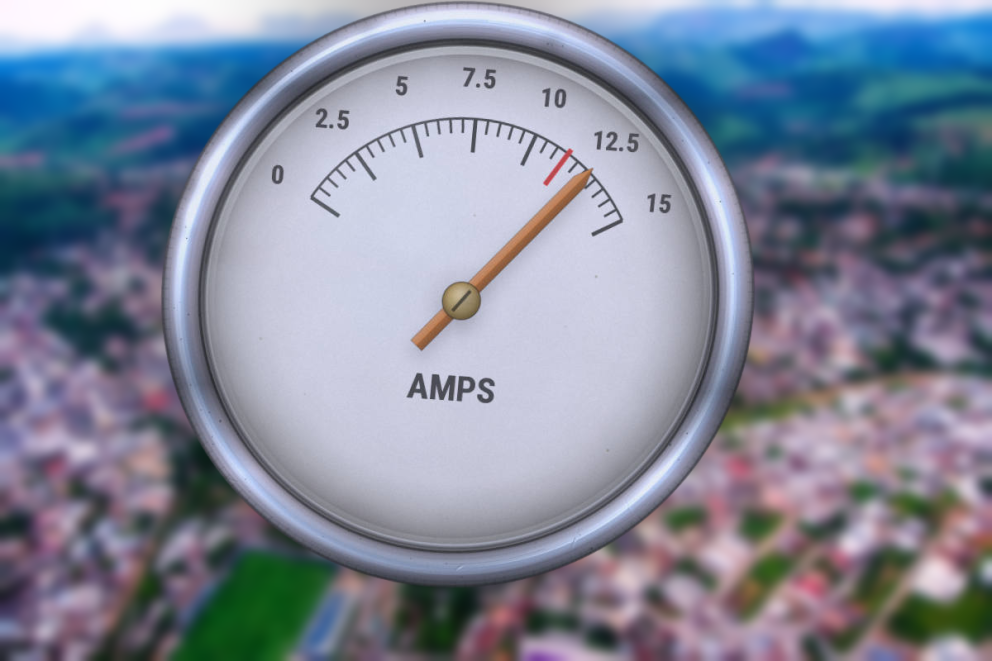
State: 12.5 A
